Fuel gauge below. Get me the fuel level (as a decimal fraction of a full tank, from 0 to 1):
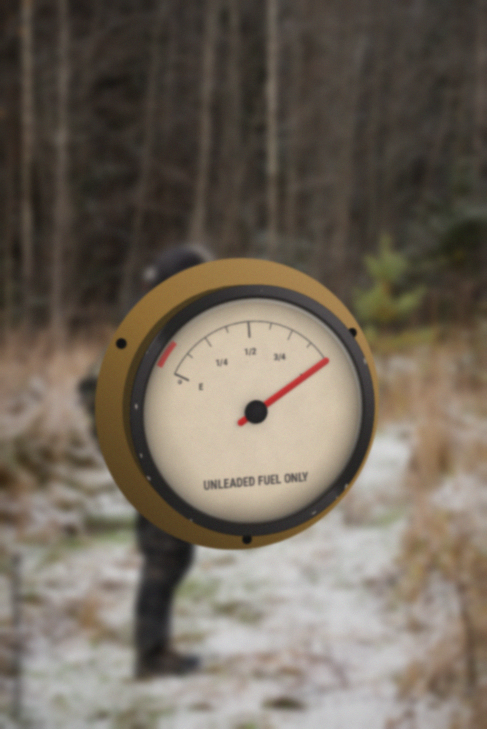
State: 1
